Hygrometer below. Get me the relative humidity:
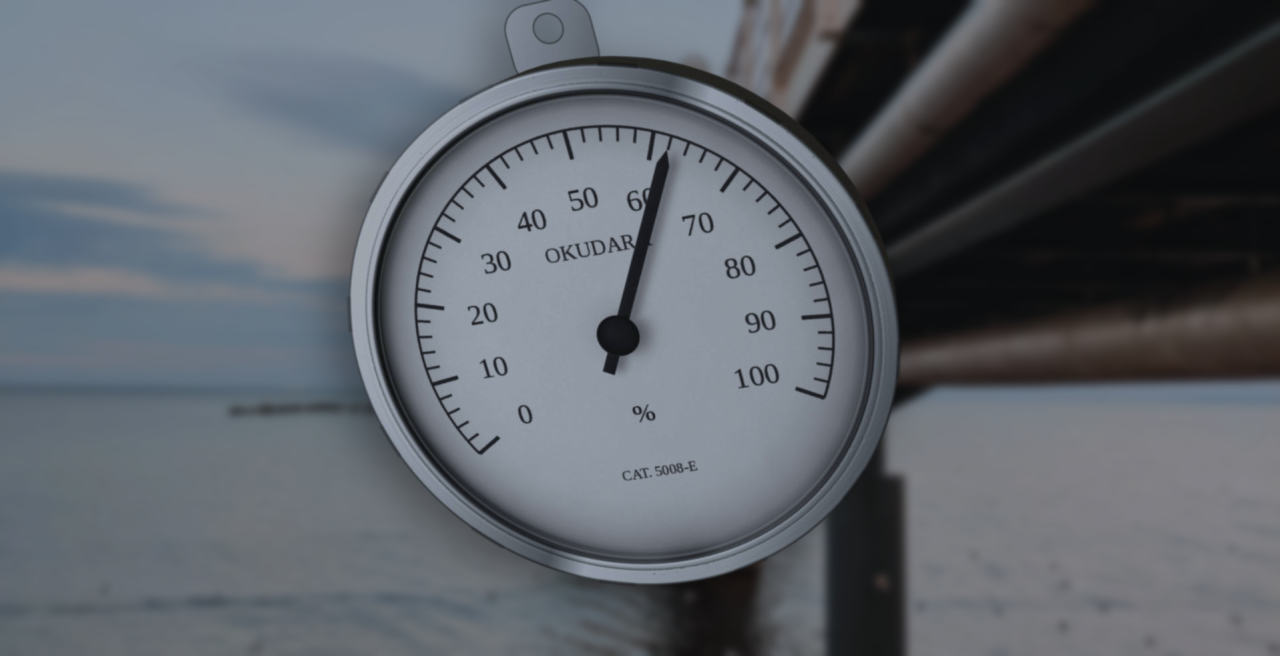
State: 62 %
